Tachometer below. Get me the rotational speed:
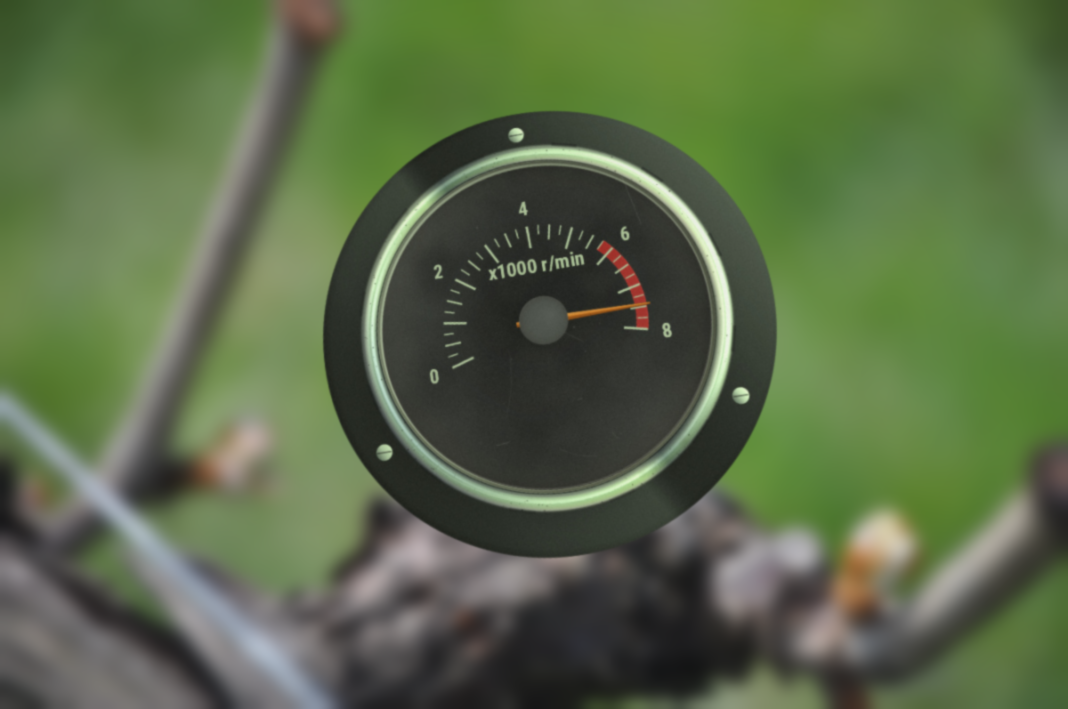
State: 7500 rpm
